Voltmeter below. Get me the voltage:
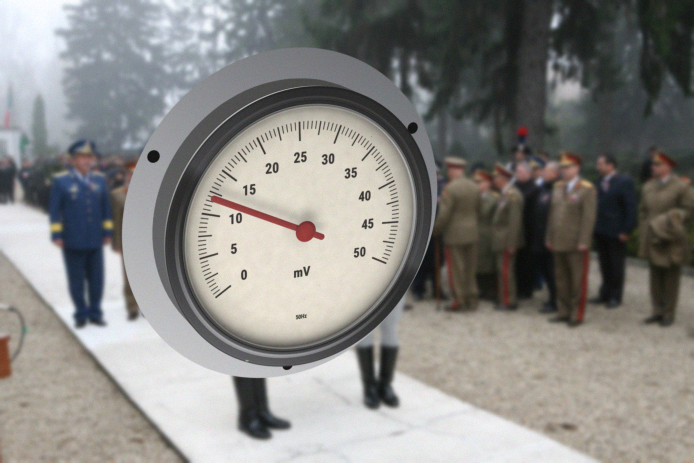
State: 12 mV
